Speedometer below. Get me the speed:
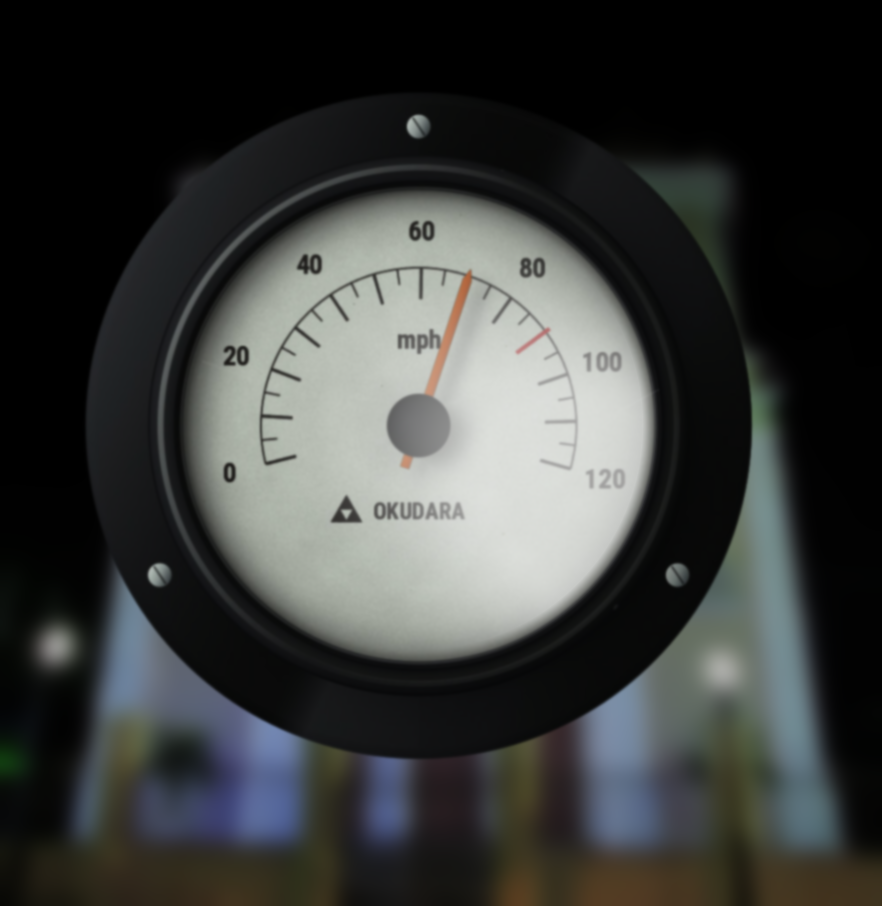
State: 70 mph
